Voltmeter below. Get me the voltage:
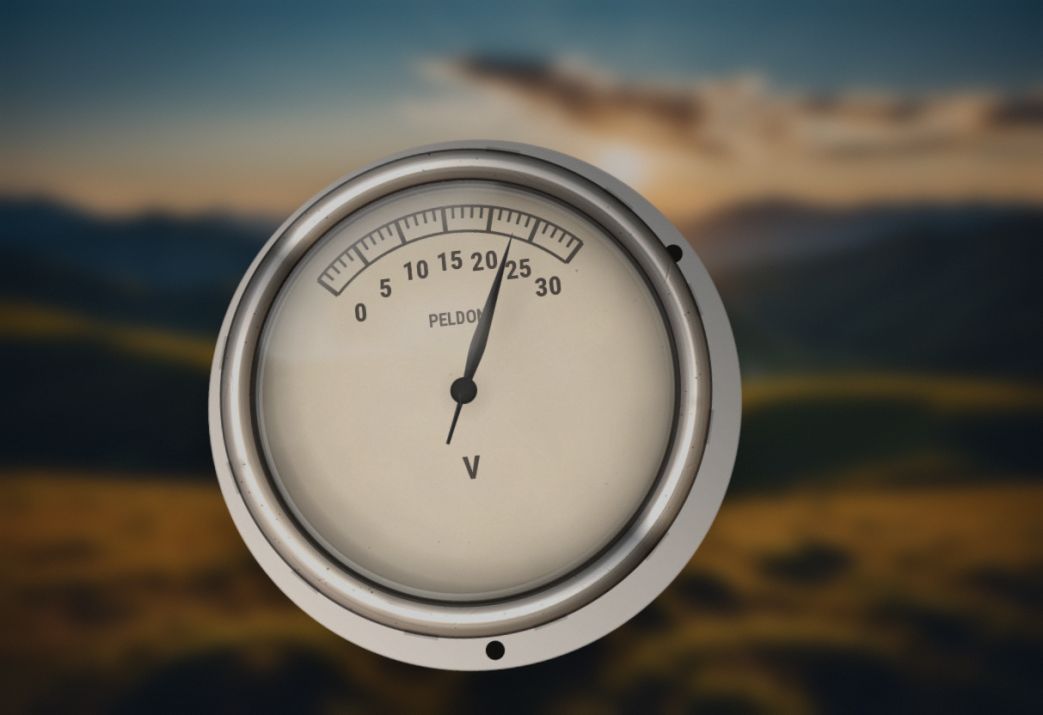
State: 23 V
